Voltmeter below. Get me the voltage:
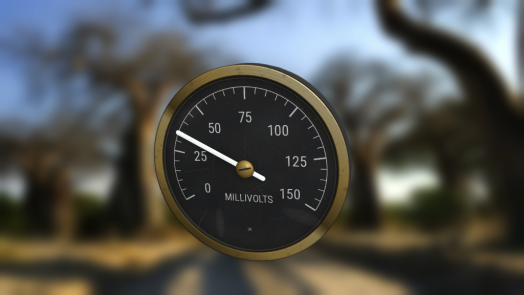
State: 35 mV
